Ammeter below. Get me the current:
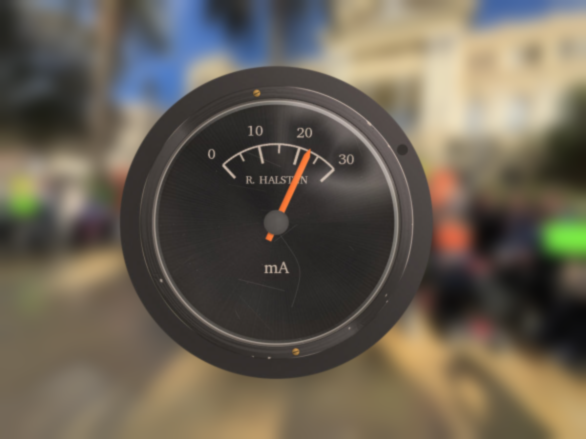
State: 22.5 mA
